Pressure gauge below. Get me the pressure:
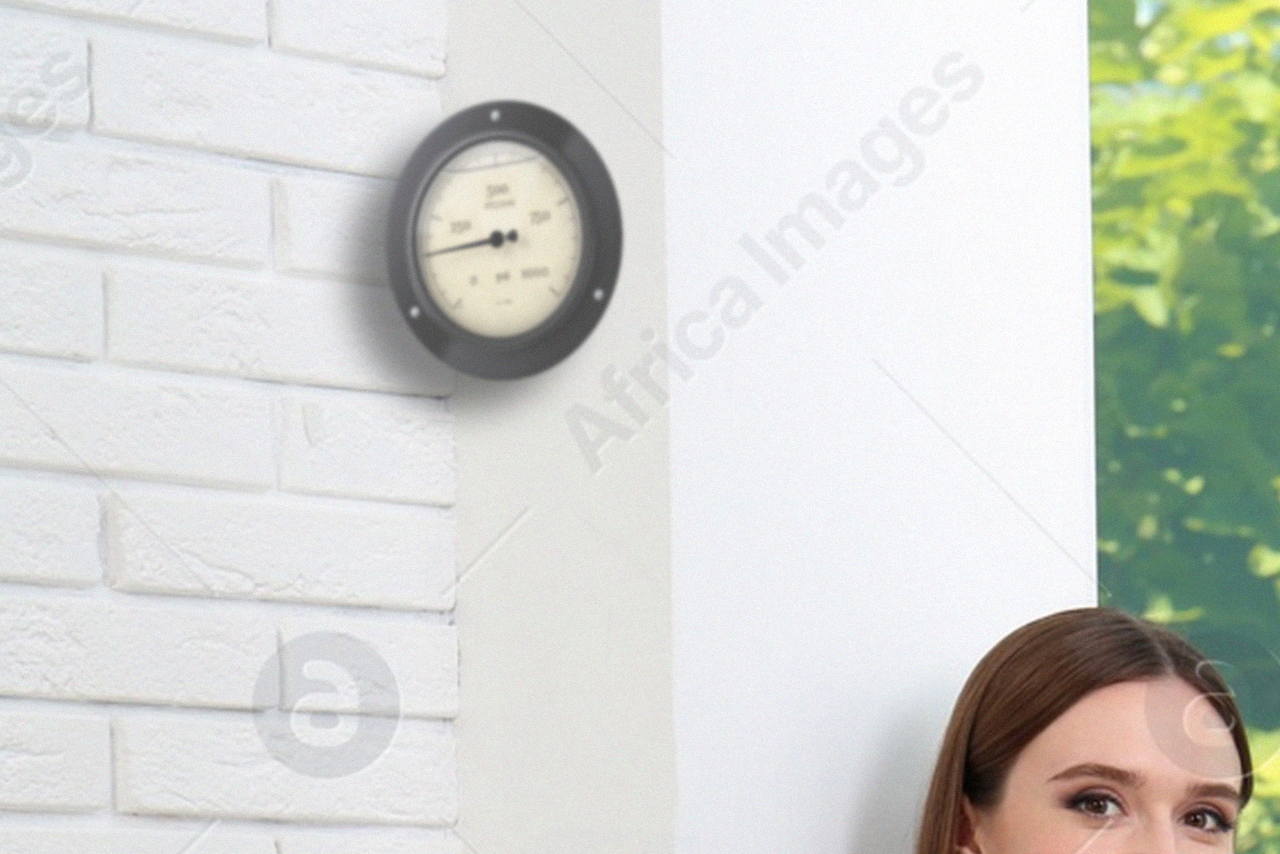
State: 150 psi
